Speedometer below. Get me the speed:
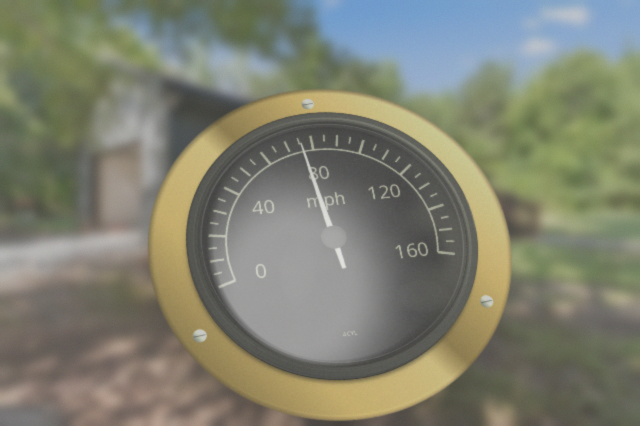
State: 75 mph
